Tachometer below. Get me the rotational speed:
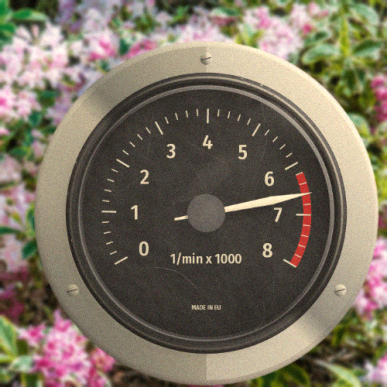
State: 6600 rpm
